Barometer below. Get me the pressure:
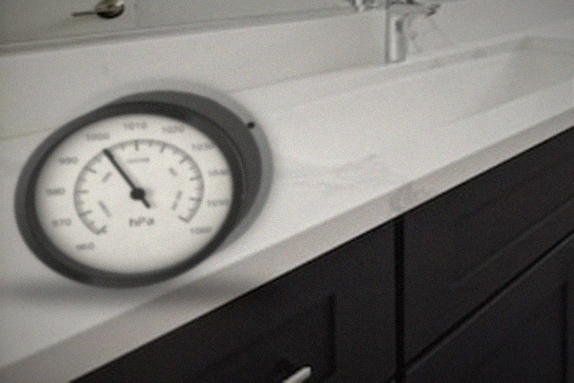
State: 1000 hPa
